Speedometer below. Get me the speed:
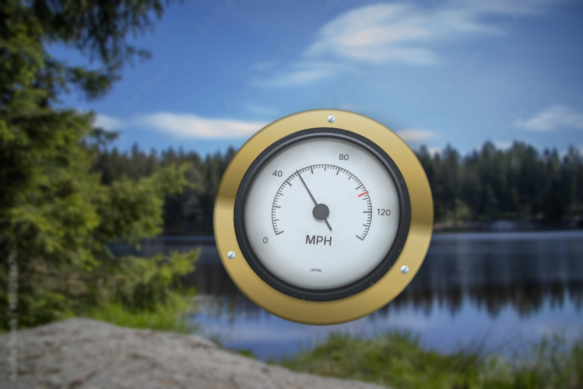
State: 50 mph
